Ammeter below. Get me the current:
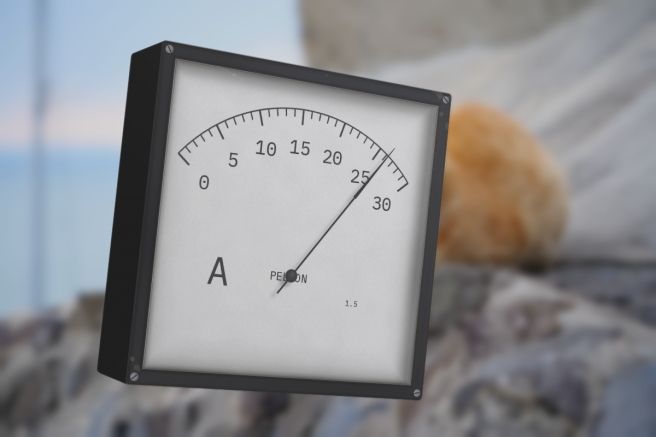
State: 26 A
